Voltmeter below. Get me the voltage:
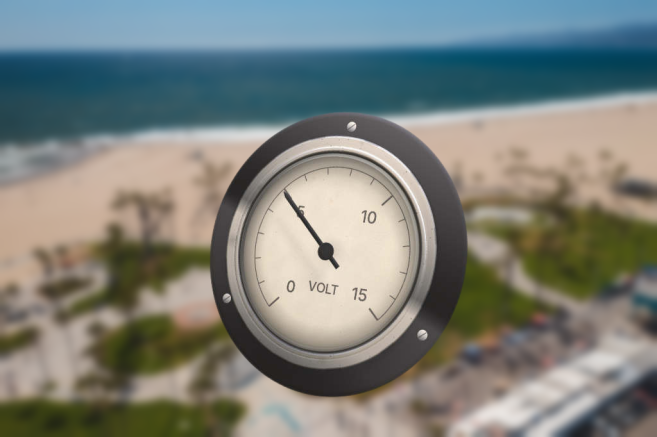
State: 5 V
